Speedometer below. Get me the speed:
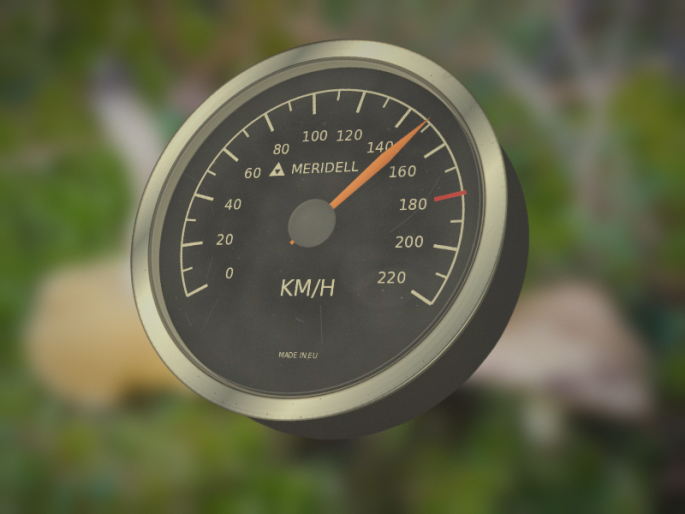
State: 150 km/h
